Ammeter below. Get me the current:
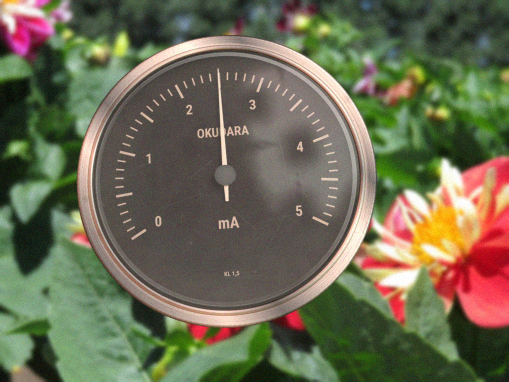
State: 2.5 mA
